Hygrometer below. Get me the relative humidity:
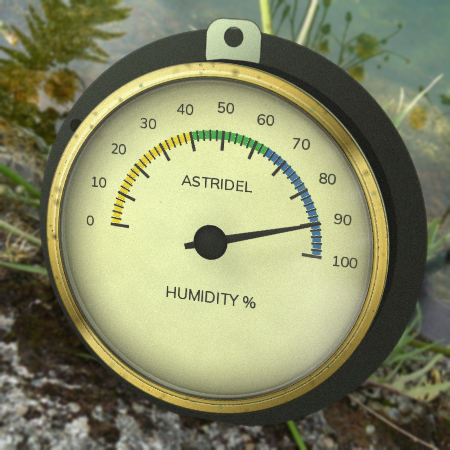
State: 90 %
